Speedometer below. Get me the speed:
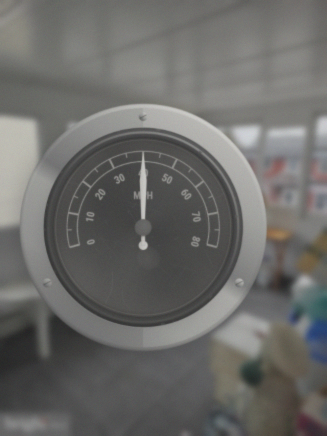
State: 40 mph
